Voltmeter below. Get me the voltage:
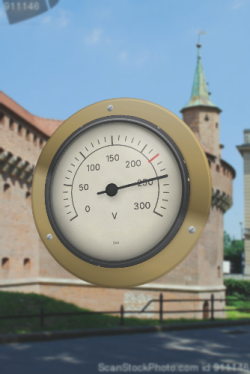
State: 250 V
